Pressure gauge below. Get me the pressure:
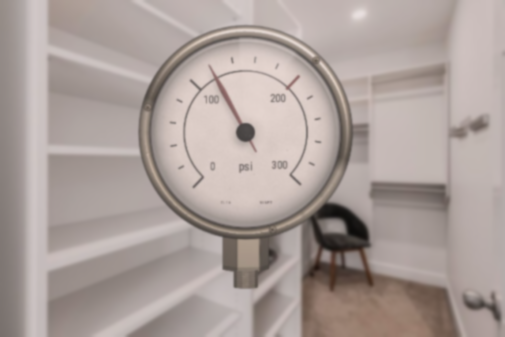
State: 120 psi
